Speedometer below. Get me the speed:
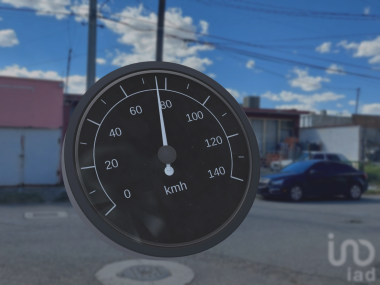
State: 75 km/h
